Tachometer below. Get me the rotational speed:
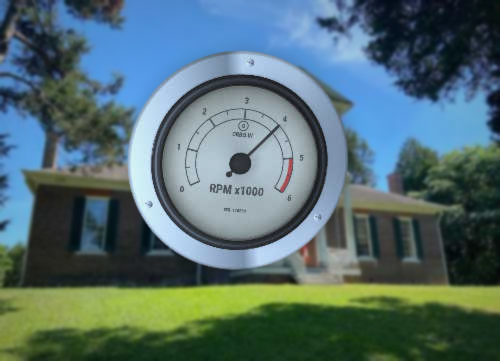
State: 4000 rpm
